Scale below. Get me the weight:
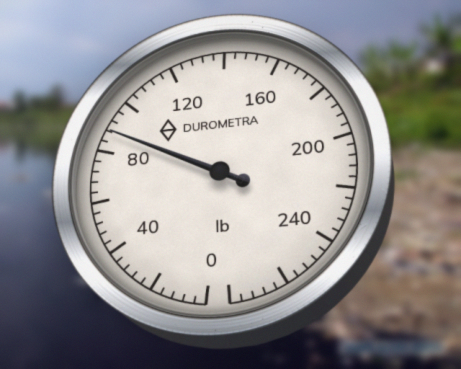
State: 88 lb
